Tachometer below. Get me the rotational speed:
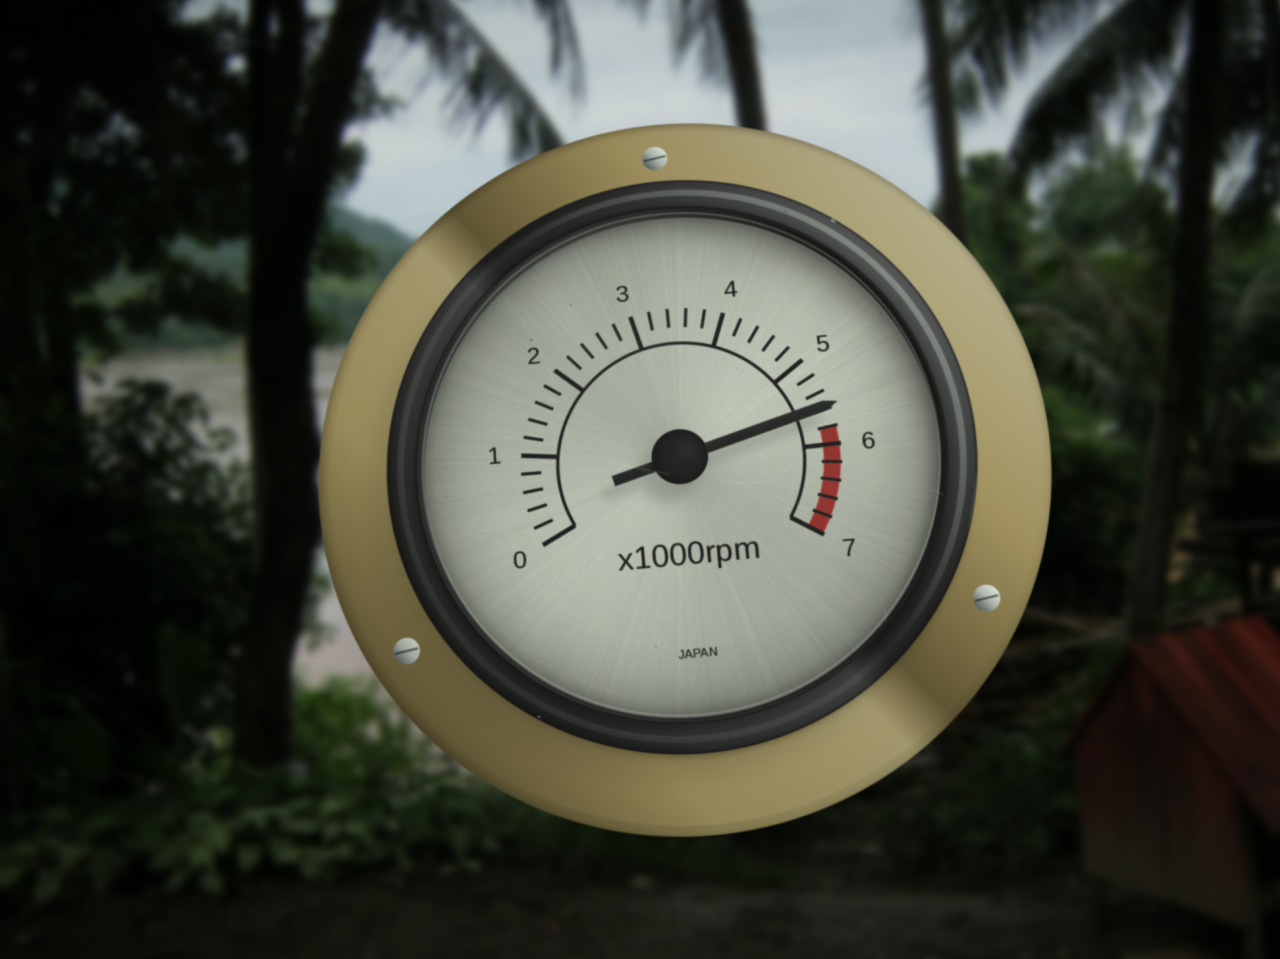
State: 5600 rpm
